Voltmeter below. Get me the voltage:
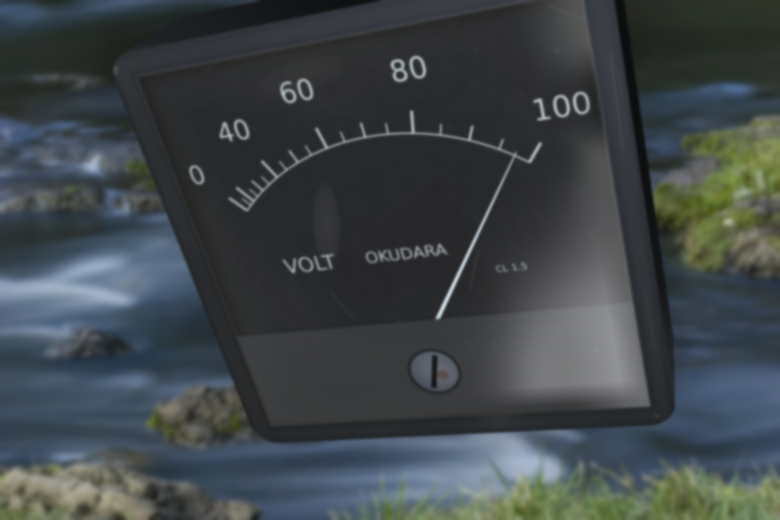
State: 97.5 V
